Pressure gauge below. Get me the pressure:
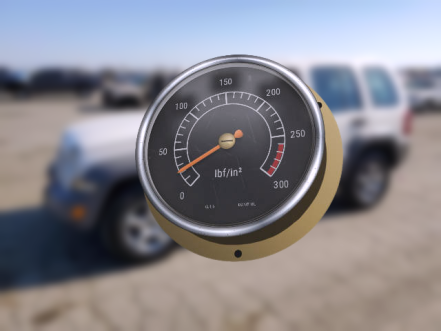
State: 20 psi
